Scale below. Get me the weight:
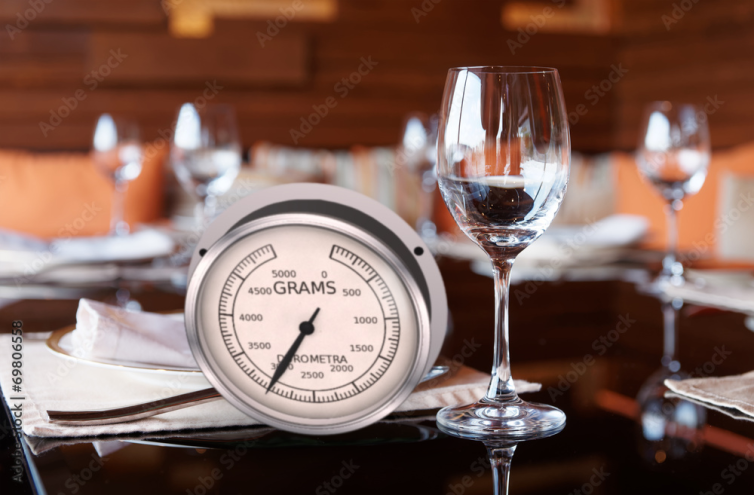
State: 3000 g
